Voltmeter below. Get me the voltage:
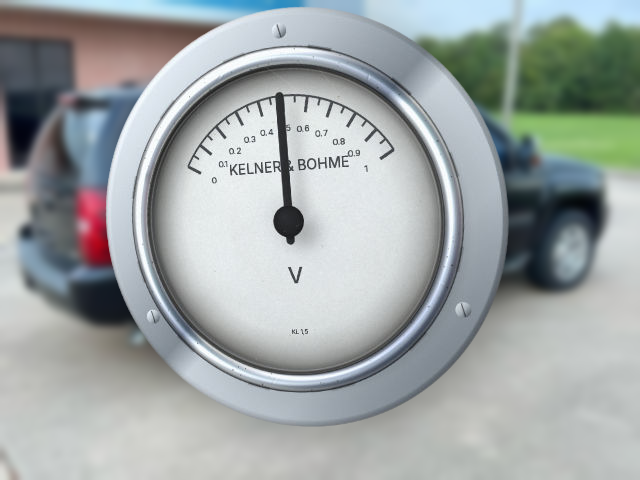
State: 0.5 V
